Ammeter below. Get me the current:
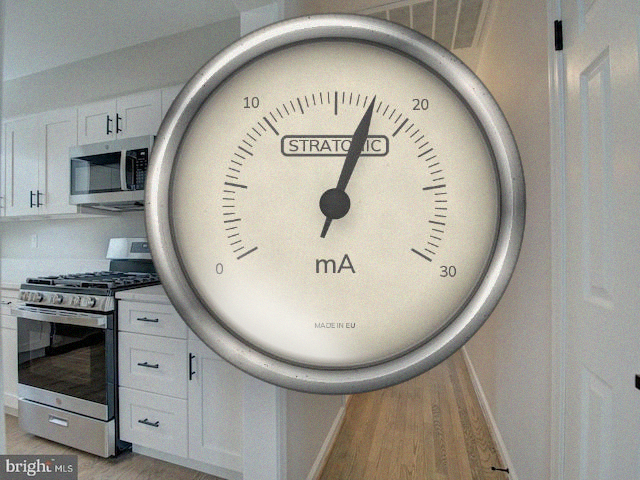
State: 17.5 mA
